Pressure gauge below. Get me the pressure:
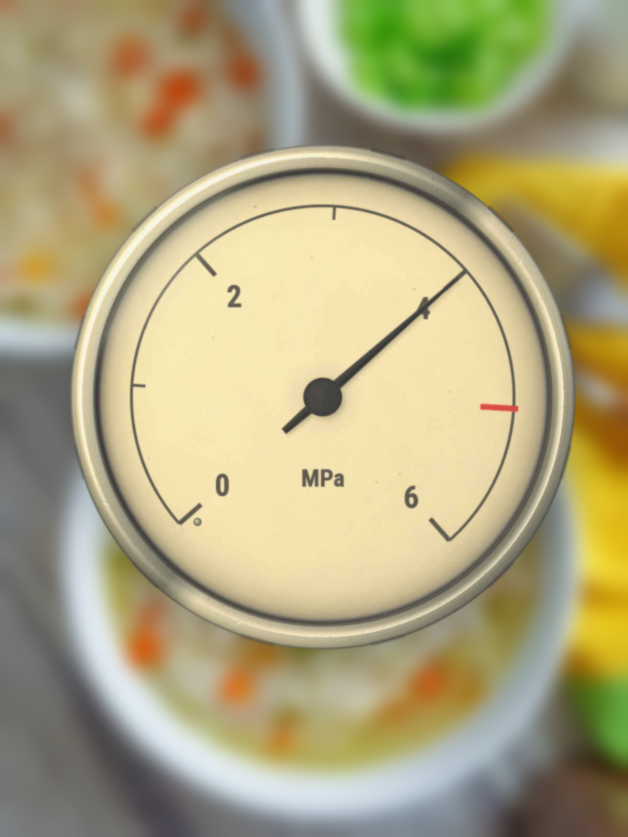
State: 4 MPa
